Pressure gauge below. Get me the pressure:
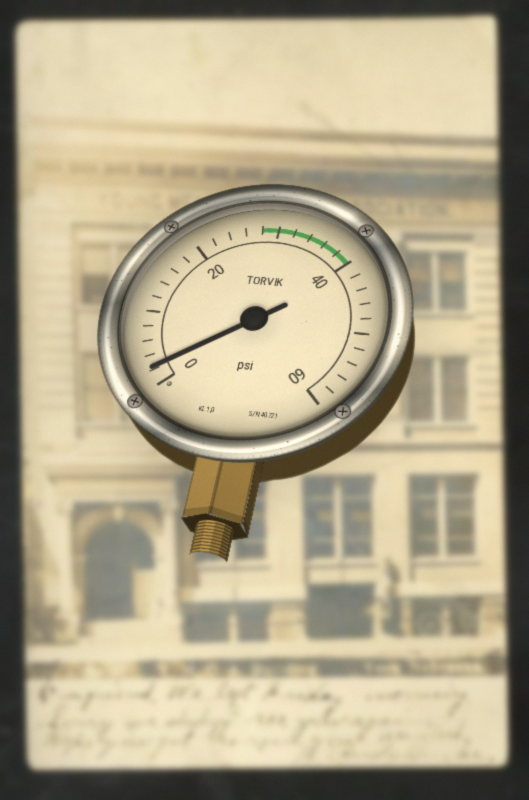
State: 2 psi
